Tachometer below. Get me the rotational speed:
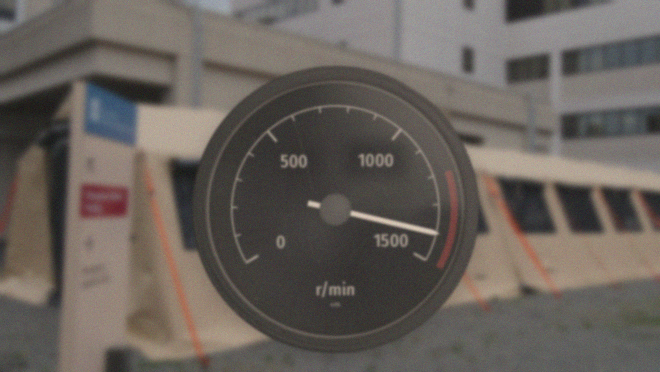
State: 1400 rpm
